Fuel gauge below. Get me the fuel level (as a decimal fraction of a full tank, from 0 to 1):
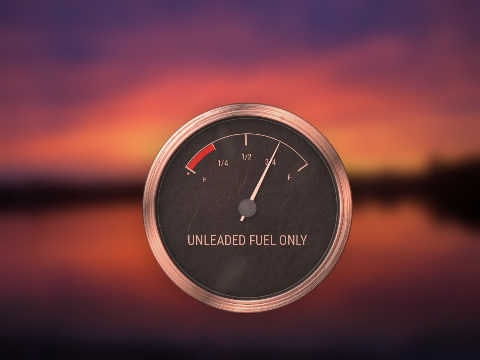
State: 0.75
